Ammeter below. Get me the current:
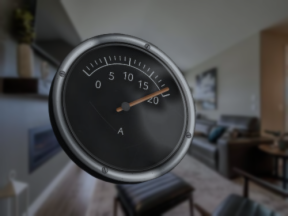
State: 19 A
